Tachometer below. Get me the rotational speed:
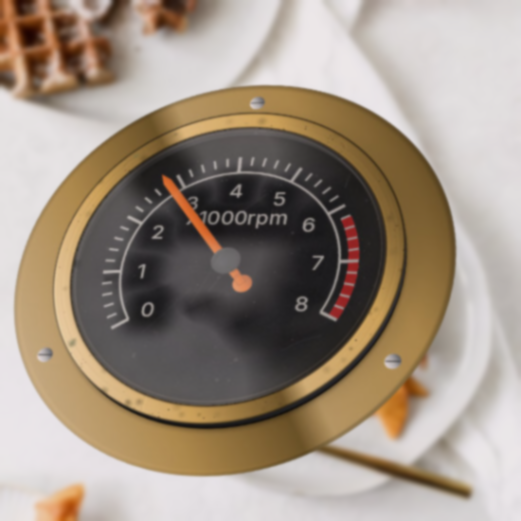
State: 2800 rpm
